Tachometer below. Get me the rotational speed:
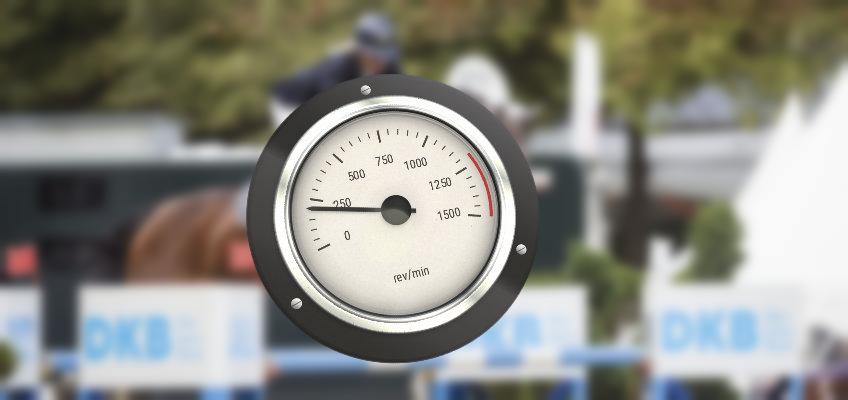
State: 200 rpm
